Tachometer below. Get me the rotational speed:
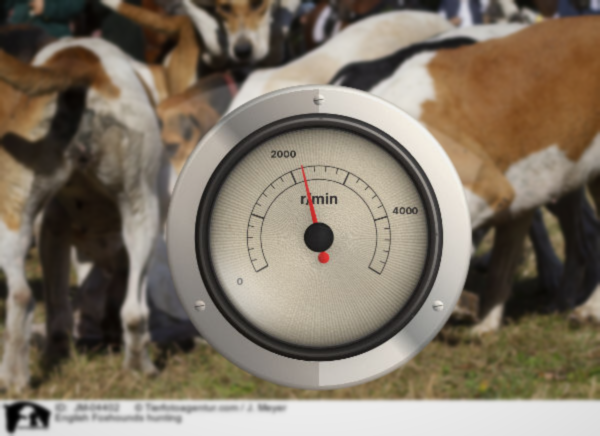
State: 2200 rpm
